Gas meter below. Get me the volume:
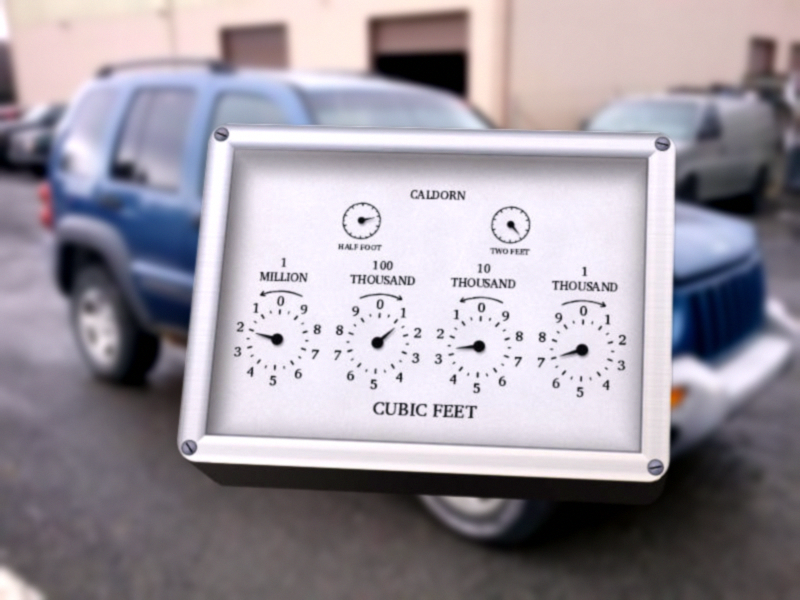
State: 212700 ft³
